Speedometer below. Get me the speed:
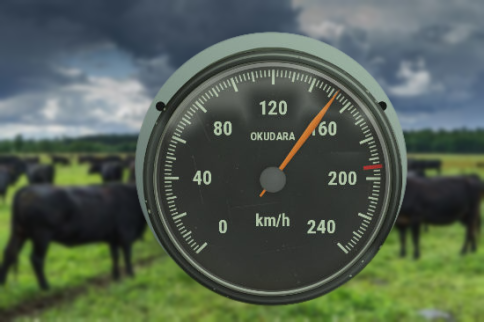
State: 152 km/h
